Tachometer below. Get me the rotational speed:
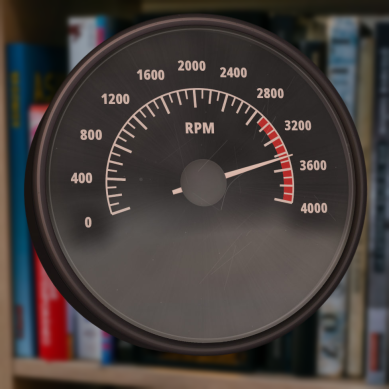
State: 3450 rpm
